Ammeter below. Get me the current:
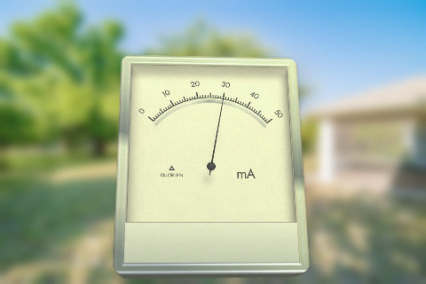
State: 30 mA
